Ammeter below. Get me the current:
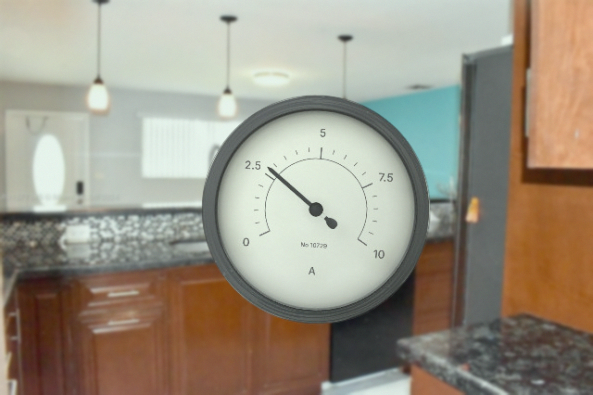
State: 2.75 A
